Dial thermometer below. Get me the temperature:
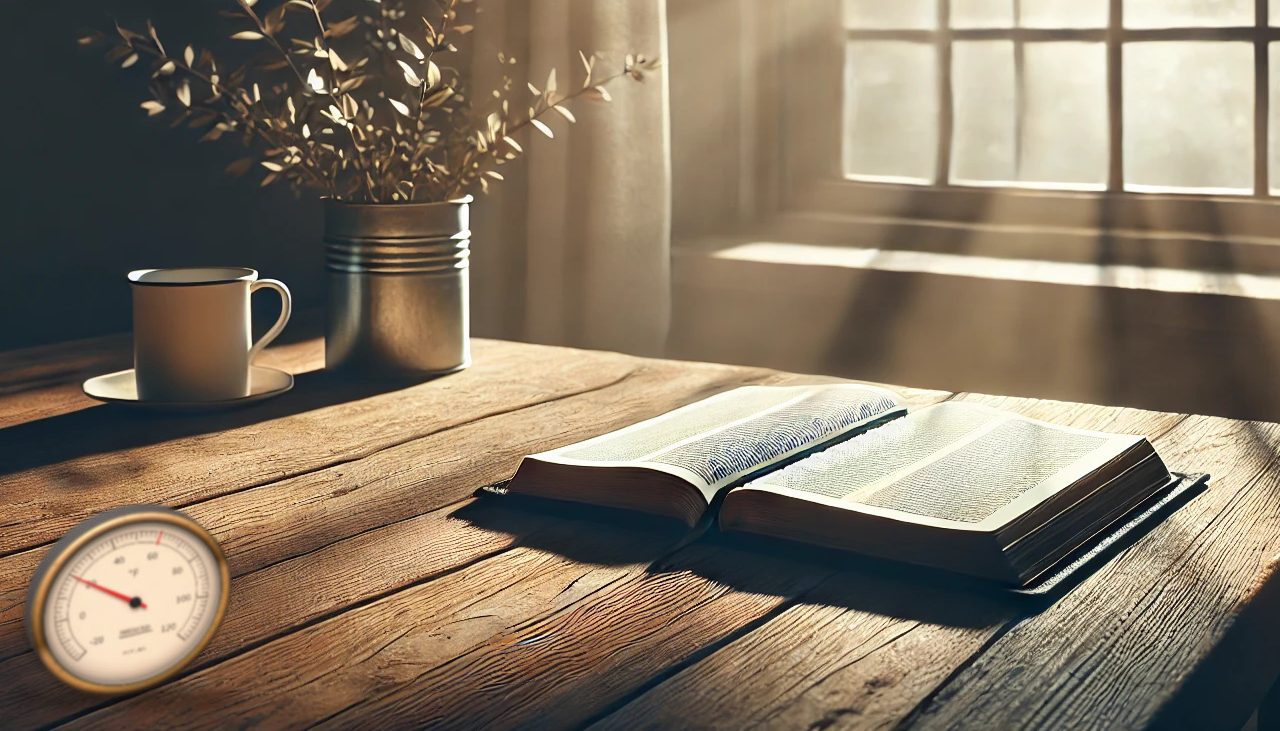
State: 20 °F
